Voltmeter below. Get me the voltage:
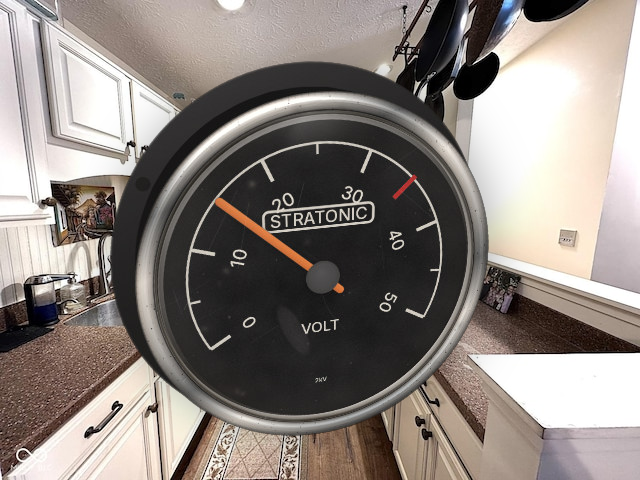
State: 15 V
